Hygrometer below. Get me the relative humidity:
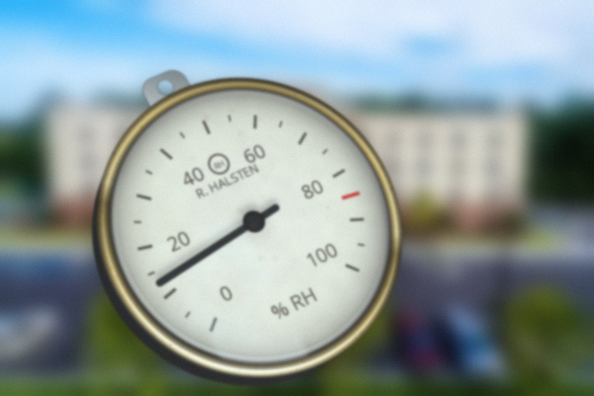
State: 12.5 %
